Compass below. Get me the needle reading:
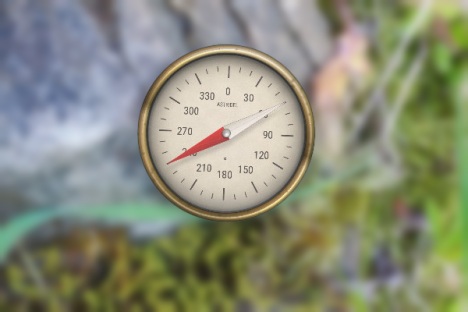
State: 240 °
